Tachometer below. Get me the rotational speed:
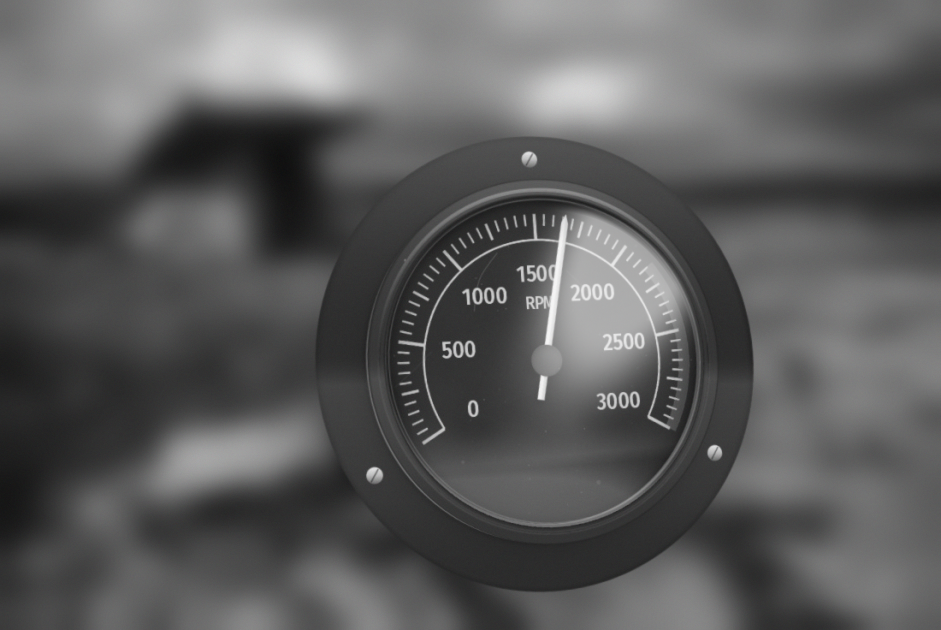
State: 1650 rpm
